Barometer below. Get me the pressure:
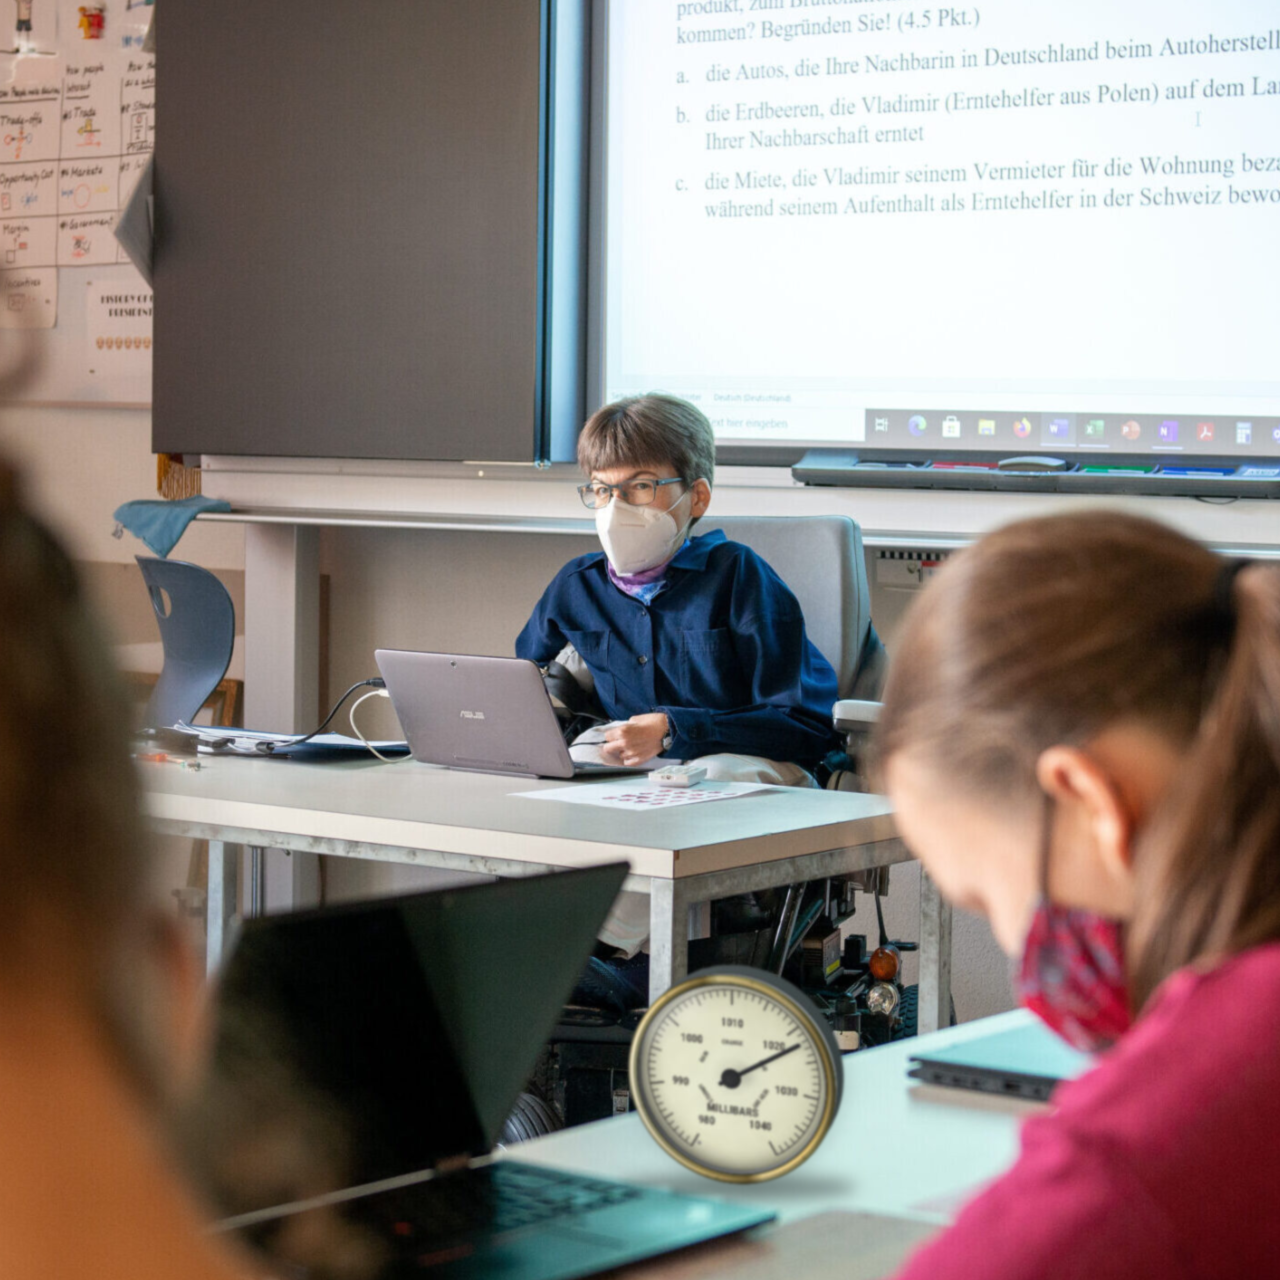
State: 1022 mbar
